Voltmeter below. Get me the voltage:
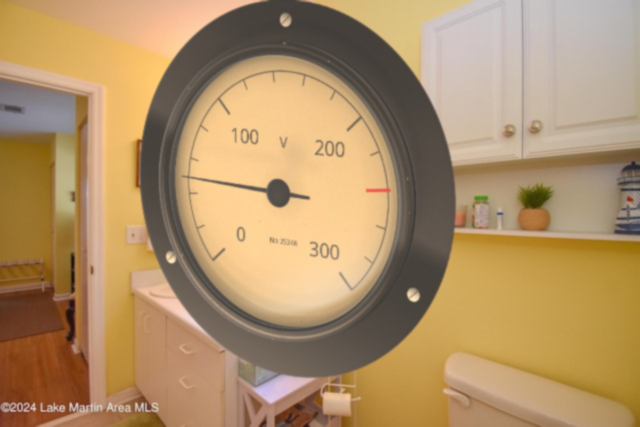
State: 50 V
